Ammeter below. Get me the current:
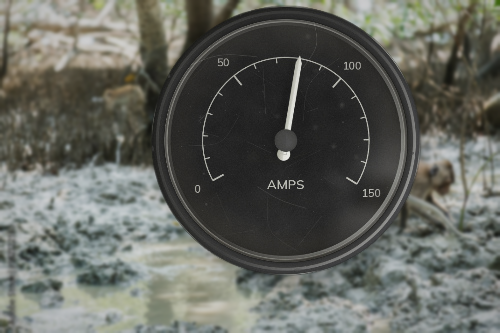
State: 80 A
